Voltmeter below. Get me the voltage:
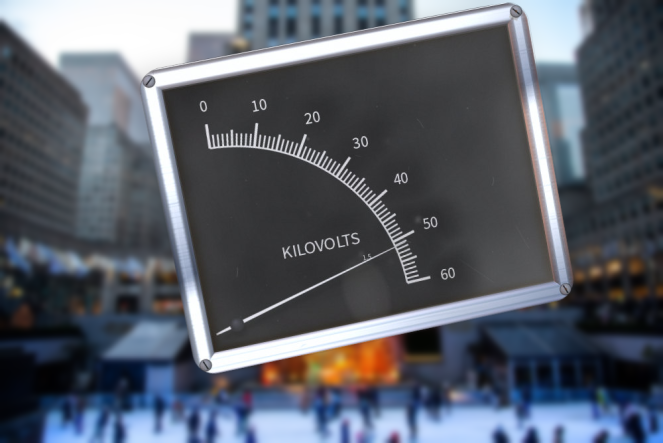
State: 51 kV
